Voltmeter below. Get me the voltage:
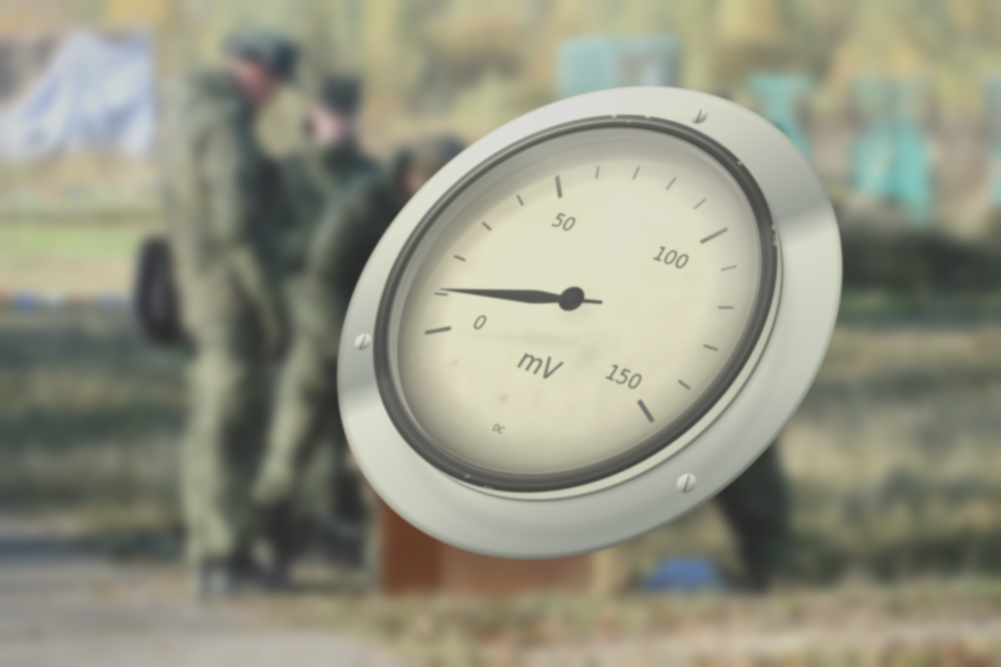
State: 10 mV
